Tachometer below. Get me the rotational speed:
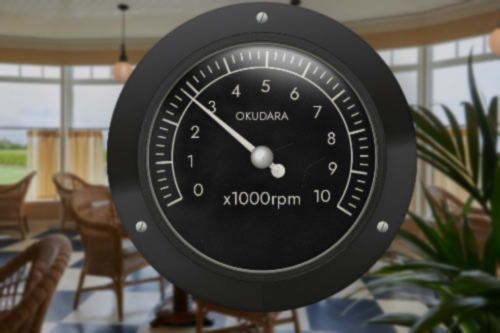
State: 2800 rpm
